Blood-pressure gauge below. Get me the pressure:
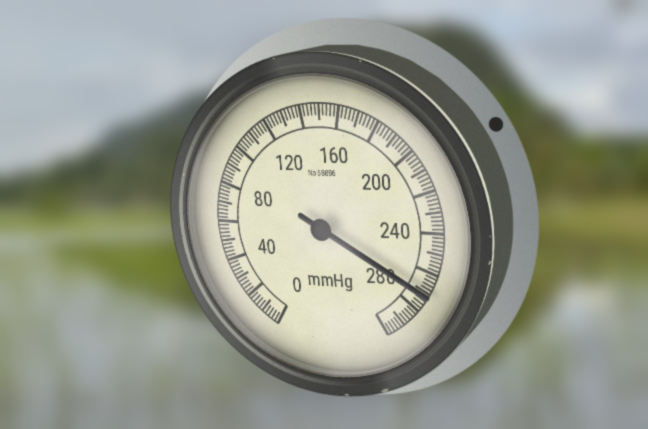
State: 270 mmHg
